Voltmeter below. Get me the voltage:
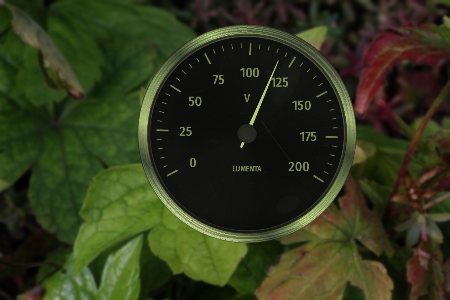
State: 117.5 V
